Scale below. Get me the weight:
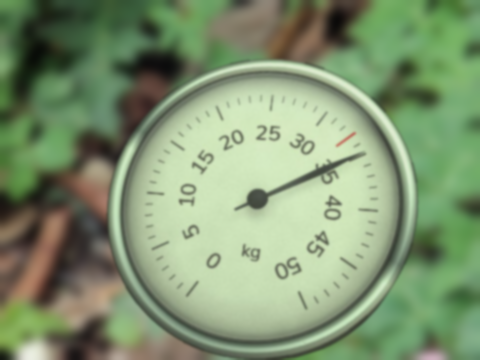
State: 35 kg
